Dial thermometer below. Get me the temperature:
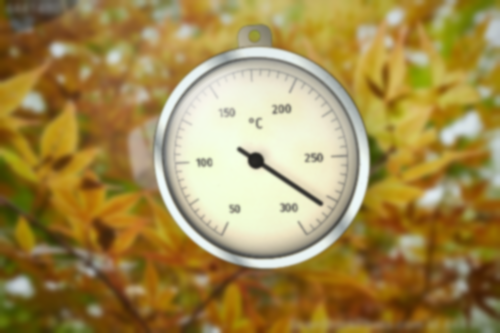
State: 280 °C
